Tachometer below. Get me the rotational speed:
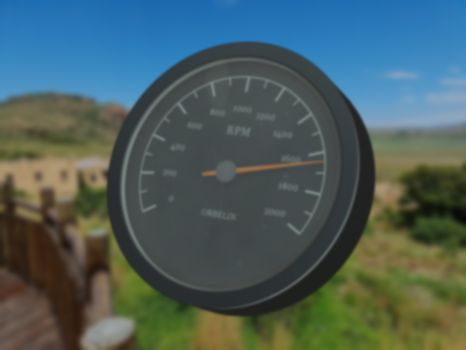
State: 1650 rpm
